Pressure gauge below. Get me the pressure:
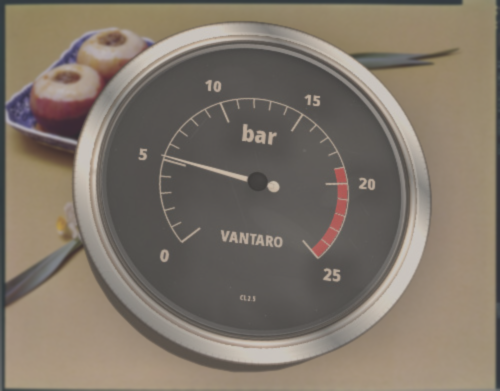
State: 5 bar
